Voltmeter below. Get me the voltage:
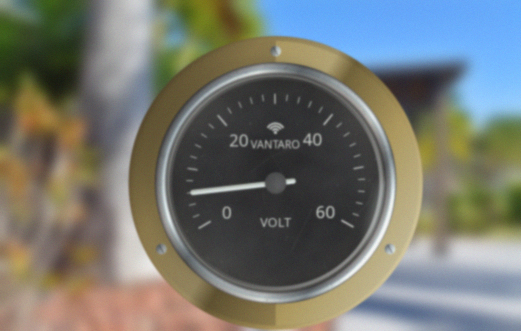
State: 6 V
